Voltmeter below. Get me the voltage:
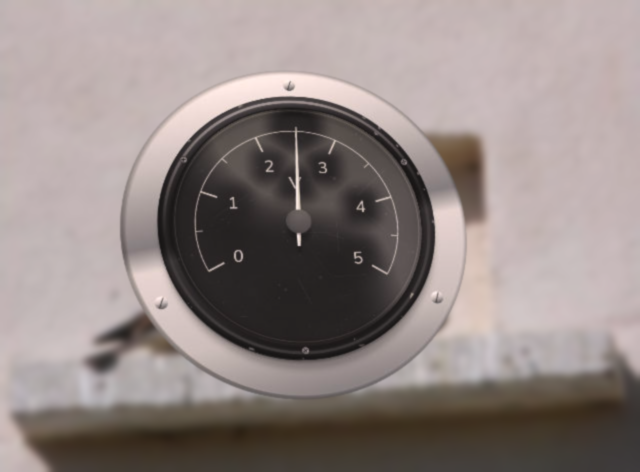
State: 2.5 V
